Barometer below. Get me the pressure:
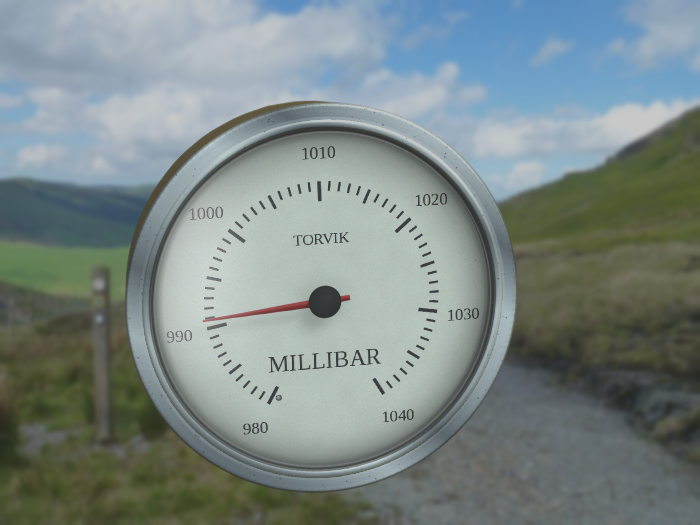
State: 991 mbar
